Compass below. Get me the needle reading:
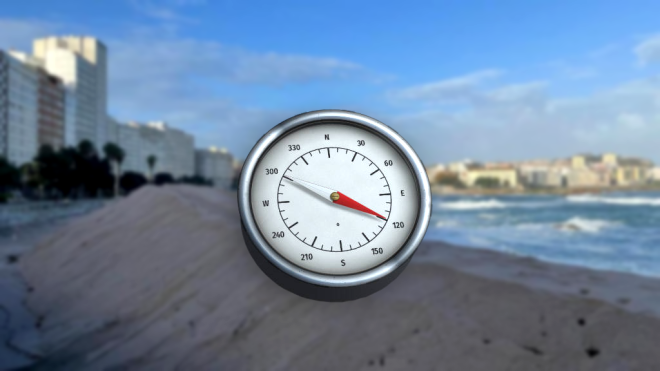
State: 120 °
